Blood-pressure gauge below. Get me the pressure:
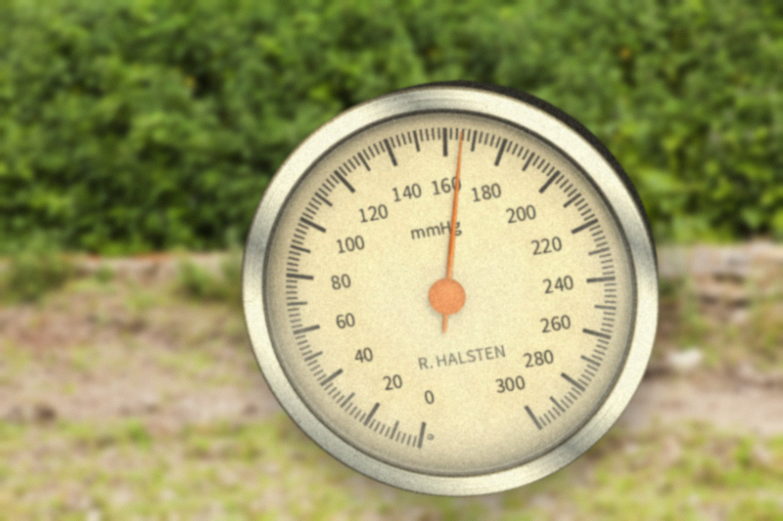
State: 166 mmHg
